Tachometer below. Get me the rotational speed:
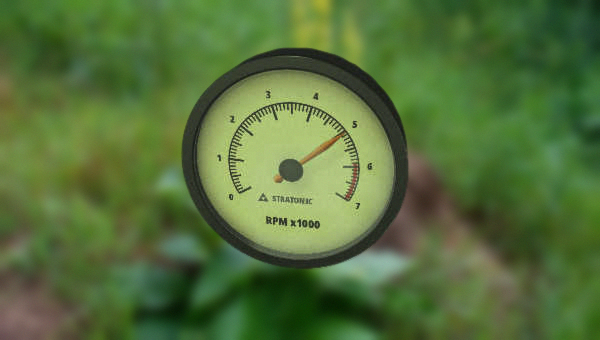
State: 5000 rpm
